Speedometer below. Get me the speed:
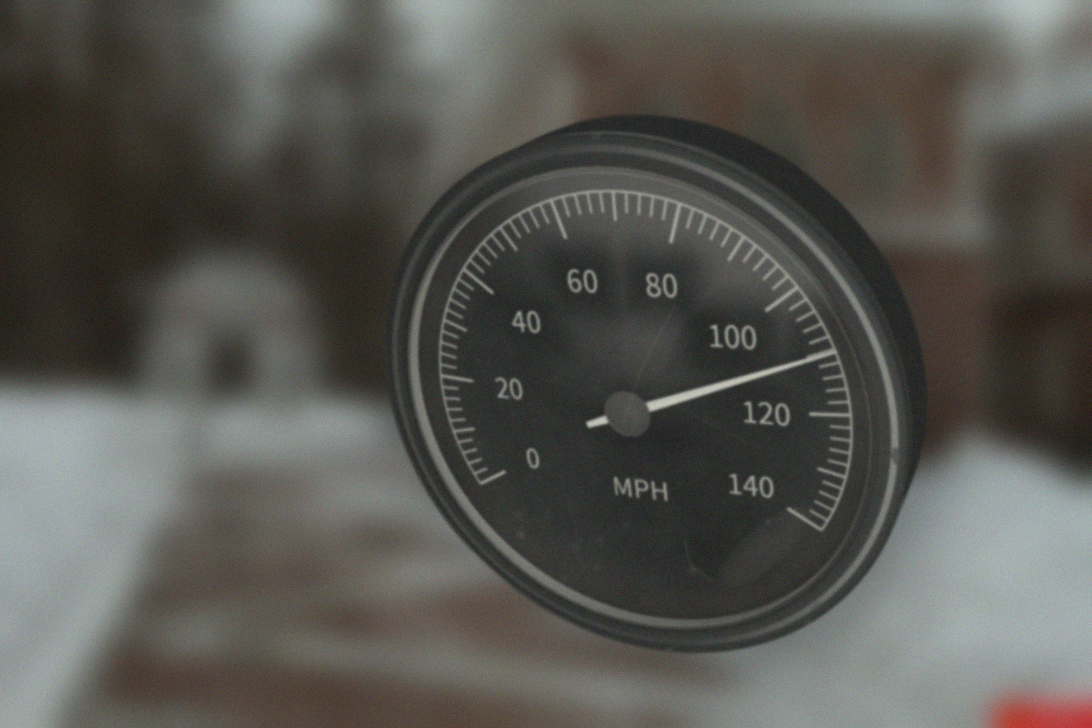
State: 110 mph
